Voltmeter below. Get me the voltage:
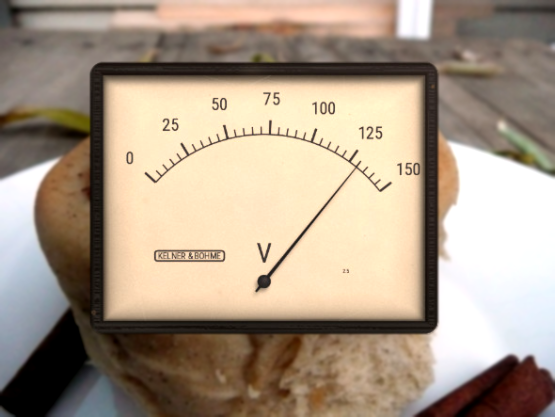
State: 130 V
